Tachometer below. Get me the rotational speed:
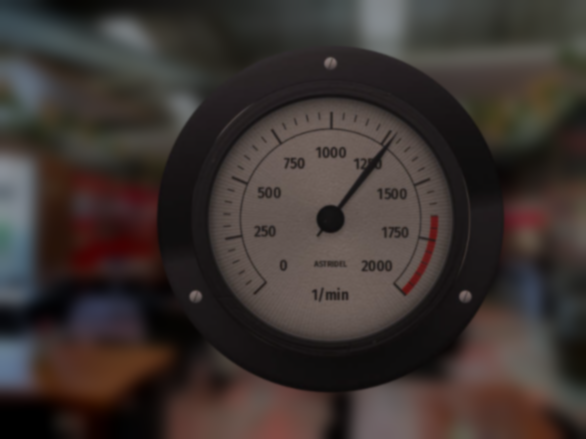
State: 1275 rpm
